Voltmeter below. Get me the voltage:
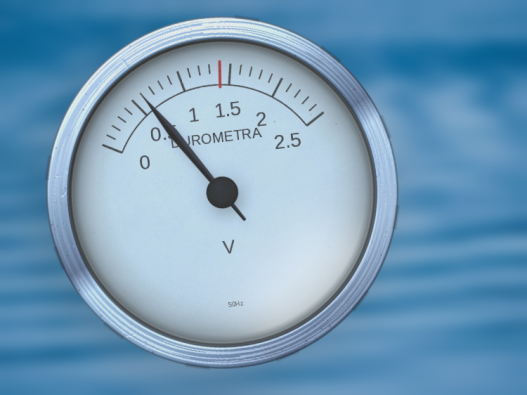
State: 0.6 V
